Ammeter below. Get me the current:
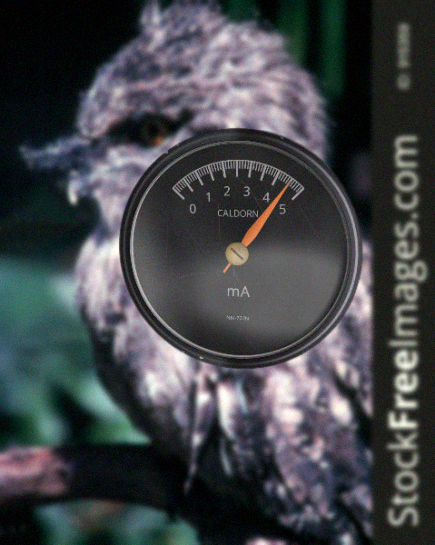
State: 4.5 mA
